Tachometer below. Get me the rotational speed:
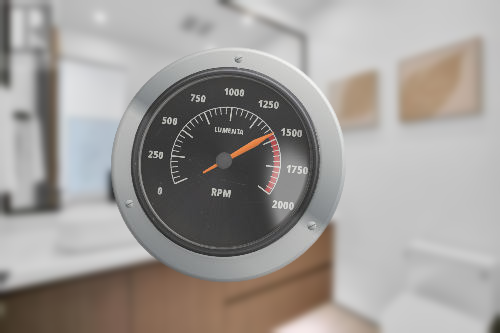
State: 1450 rpm
